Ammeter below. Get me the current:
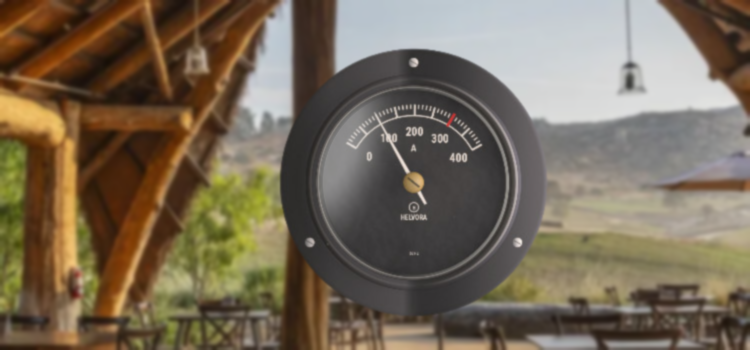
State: 100 A
